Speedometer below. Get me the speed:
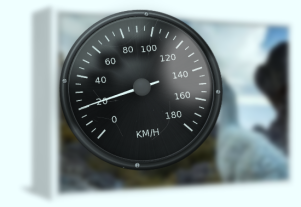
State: 20 km/h
